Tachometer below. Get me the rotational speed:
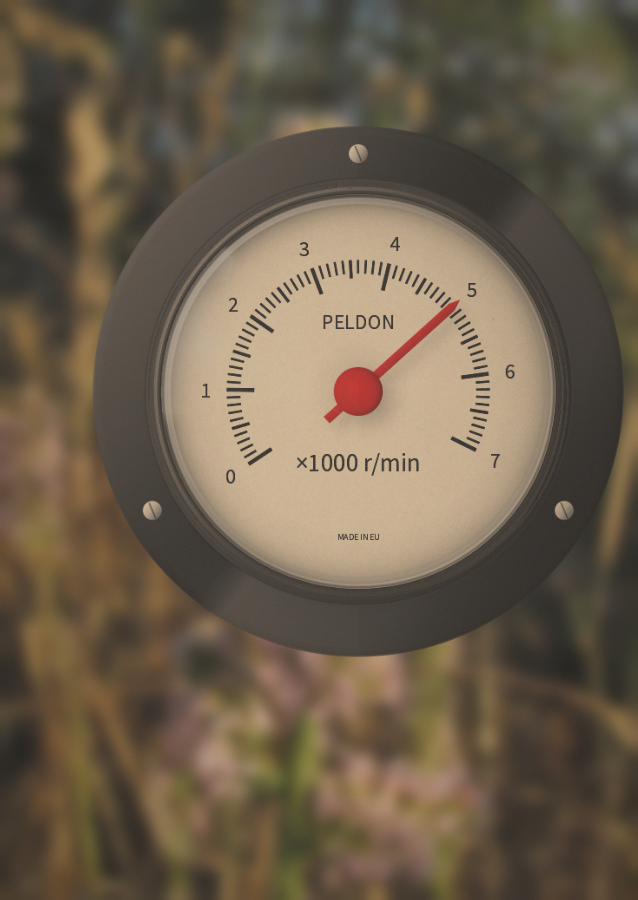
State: 5000 rpm
